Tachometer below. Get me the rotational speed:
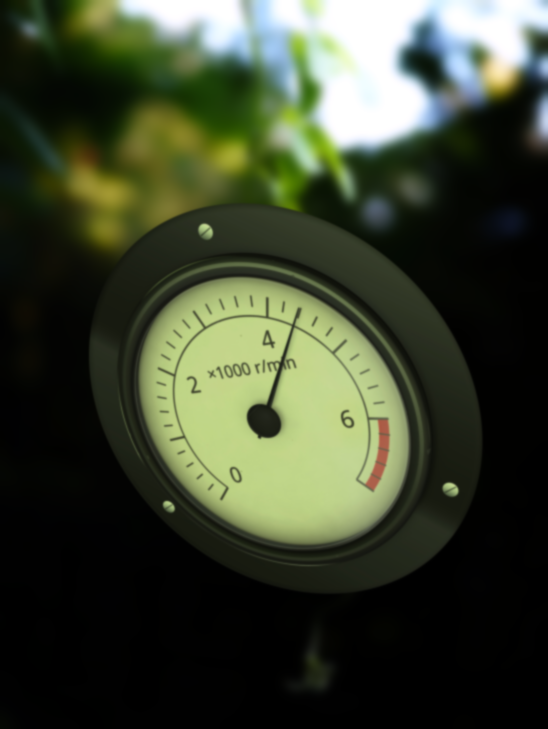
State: 4400 rpm
